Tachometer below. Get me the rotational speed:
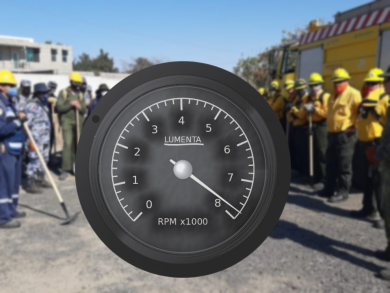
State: 7800 rpm
